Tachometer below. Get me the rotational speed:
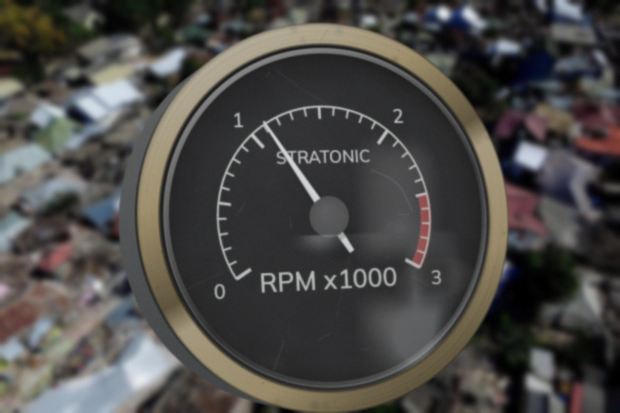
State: 1100 rpm
